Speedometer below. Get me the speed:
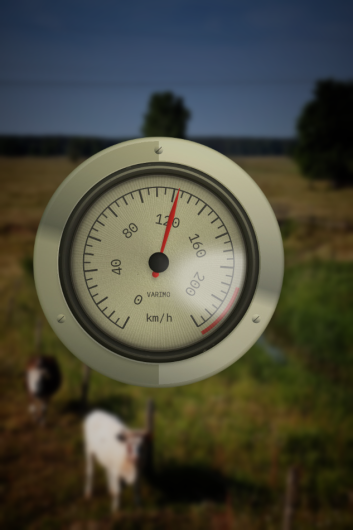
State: 122.5 km/h
